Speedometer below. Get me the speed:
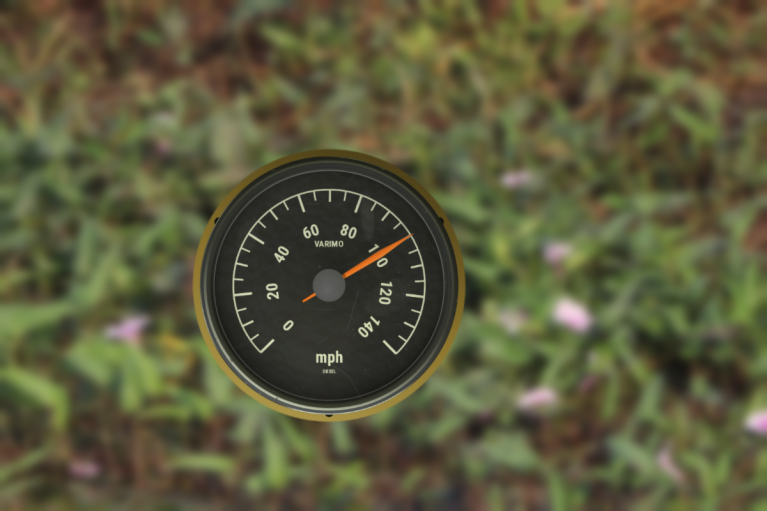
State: 100 mph
